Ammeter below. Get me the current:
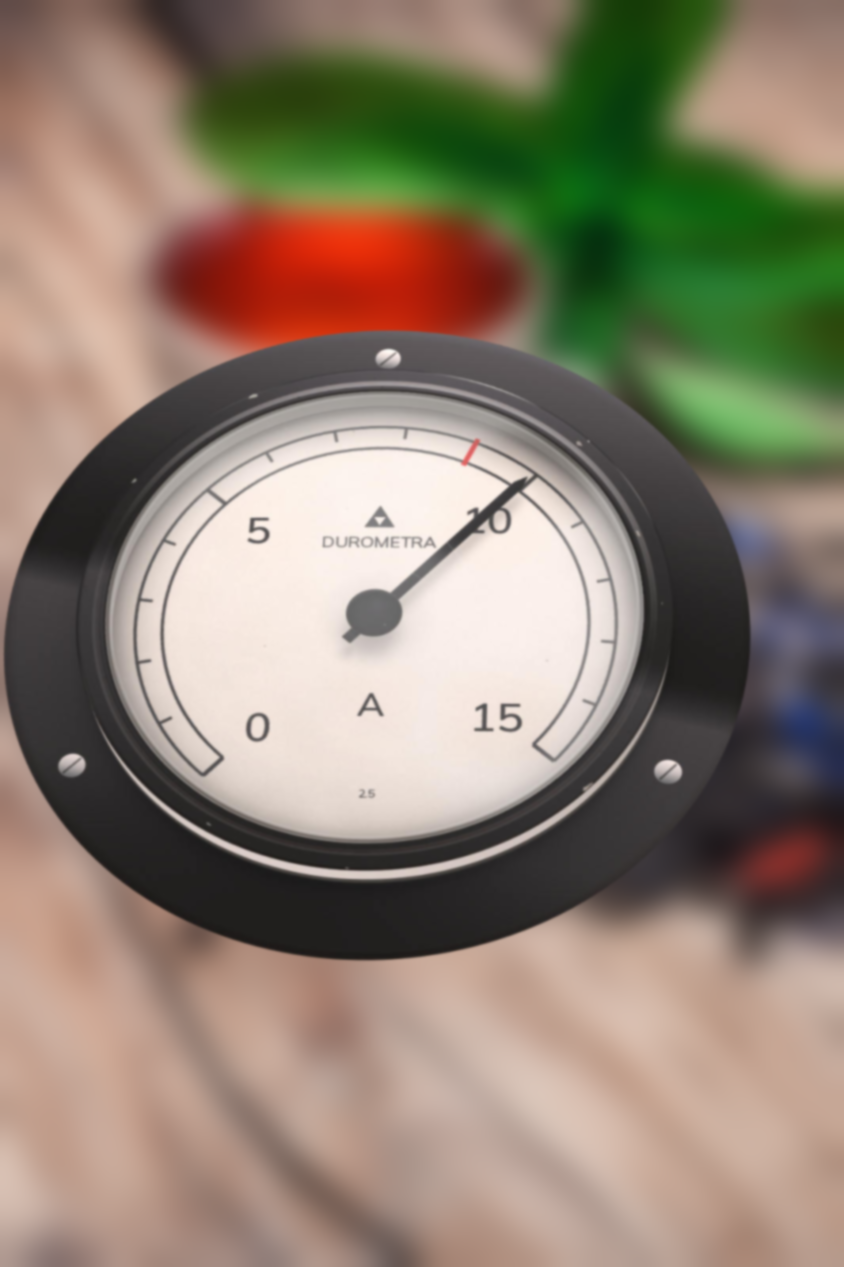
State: 10 A
